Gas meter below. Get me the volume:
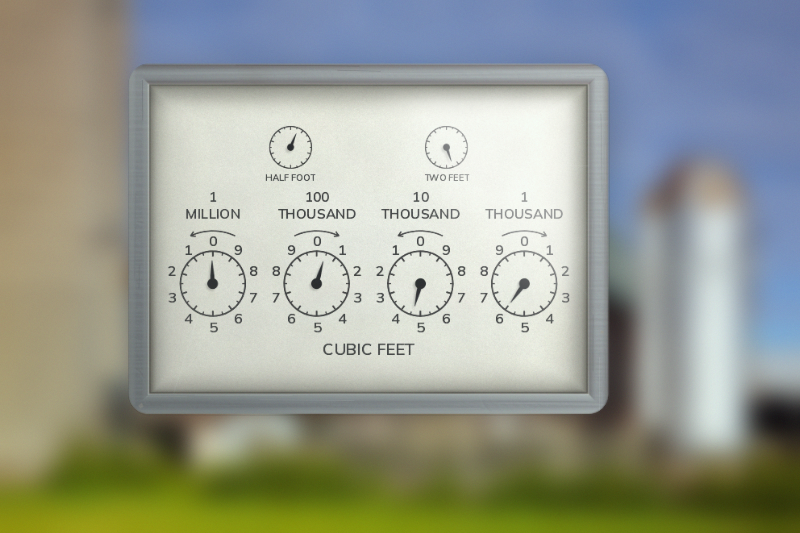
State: 4600 ft³
